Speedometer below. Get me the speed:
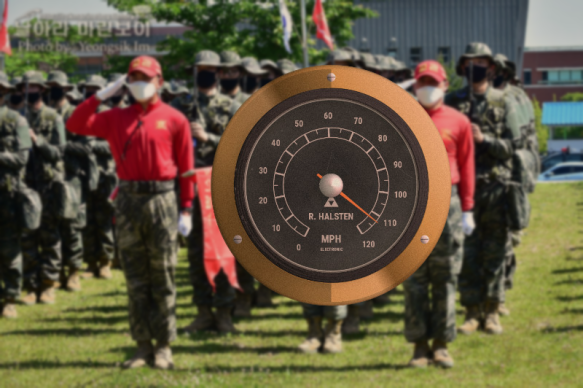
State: 112.5 mph
